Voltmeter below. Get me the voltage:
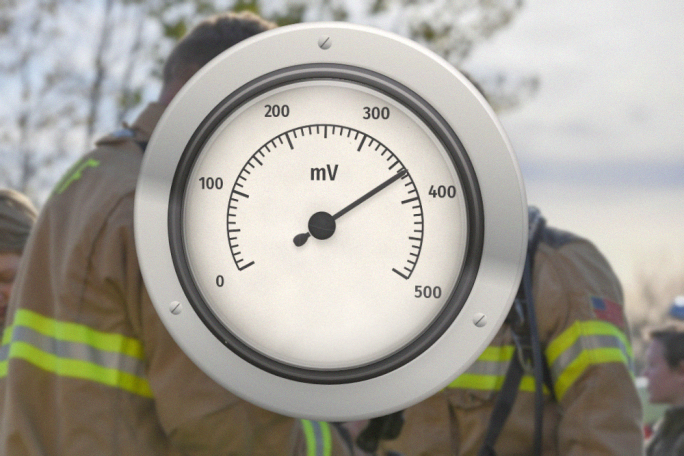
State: 365 mV
